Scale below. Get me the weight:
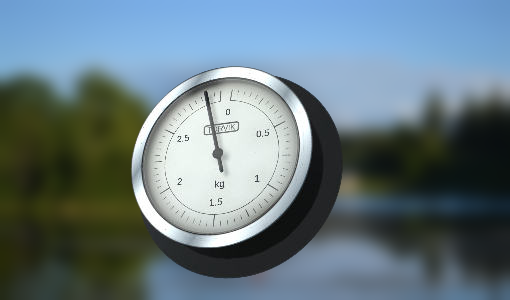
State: 2.9 kg
